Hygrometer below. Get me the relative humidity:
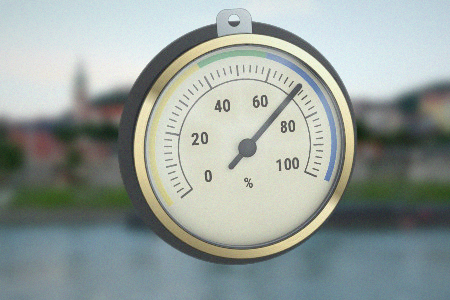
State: 70 %
